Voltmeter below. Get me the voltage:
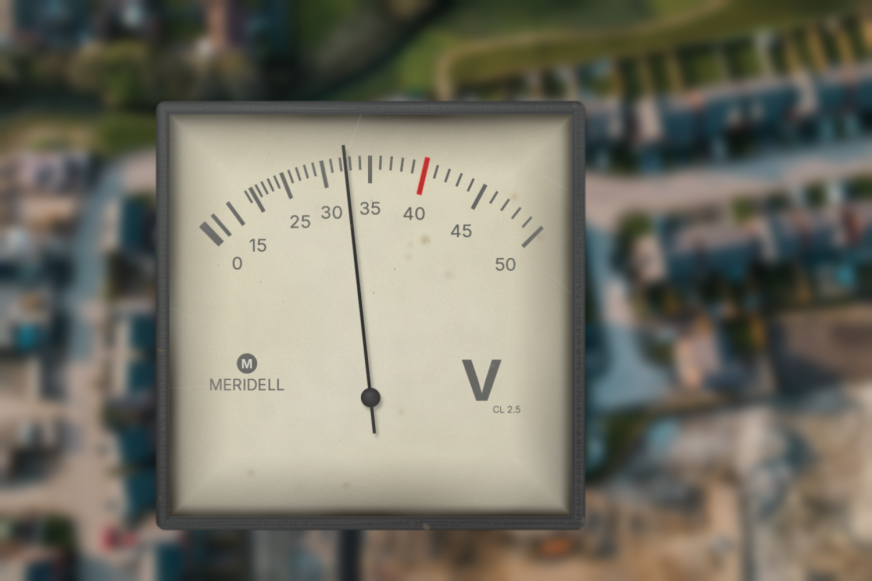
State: 32.5 V
